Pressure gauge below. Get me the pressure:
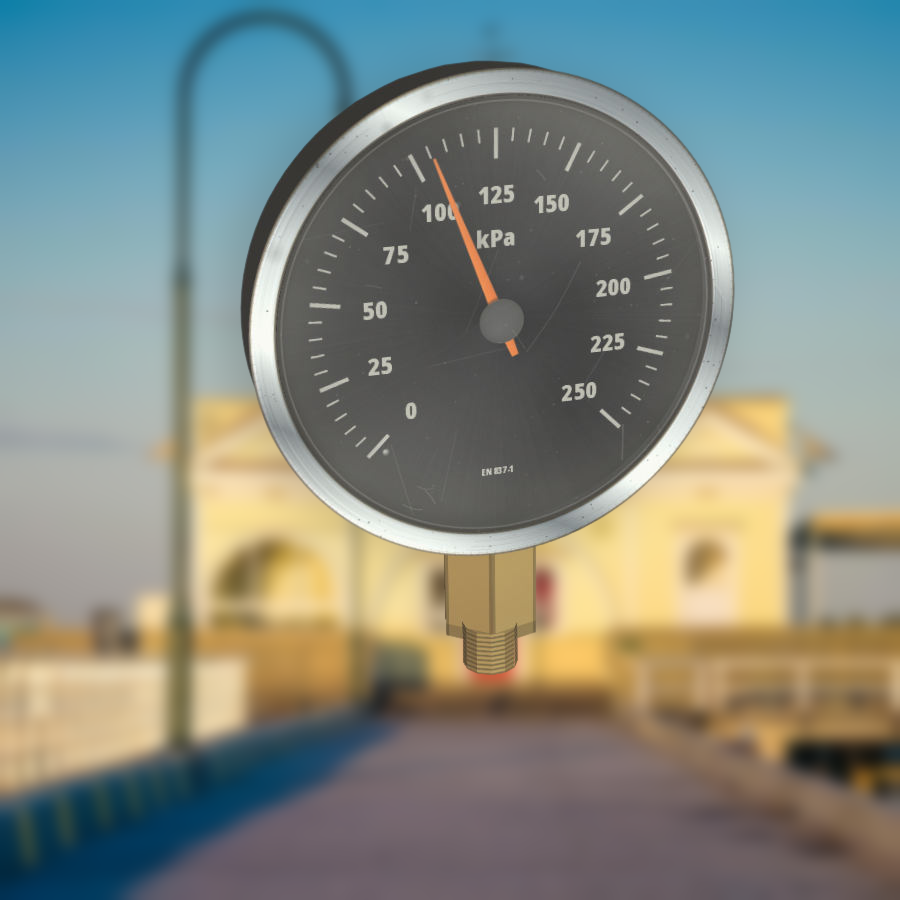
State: 105 kPa
